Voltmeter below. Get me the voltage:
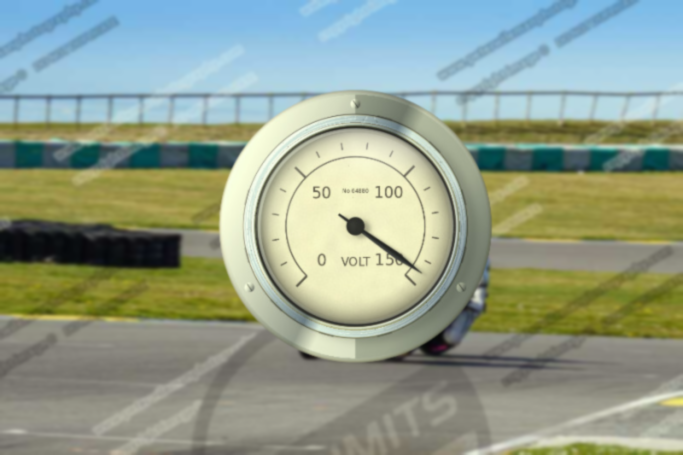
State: 145 V
